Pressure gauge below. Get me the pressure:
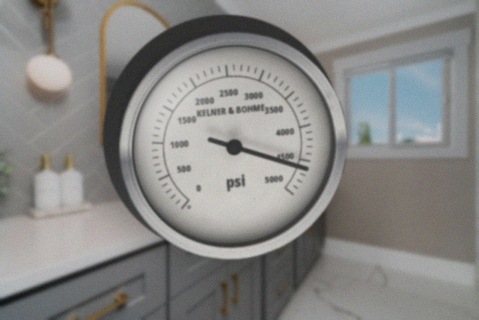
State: 4600 psi
